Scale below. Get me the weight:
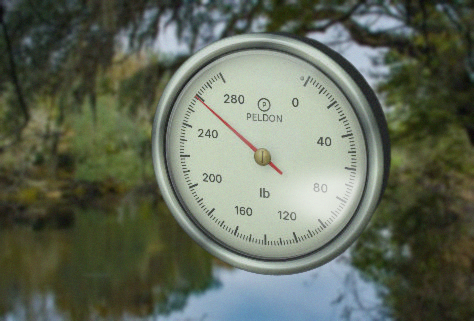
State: 260 lb
